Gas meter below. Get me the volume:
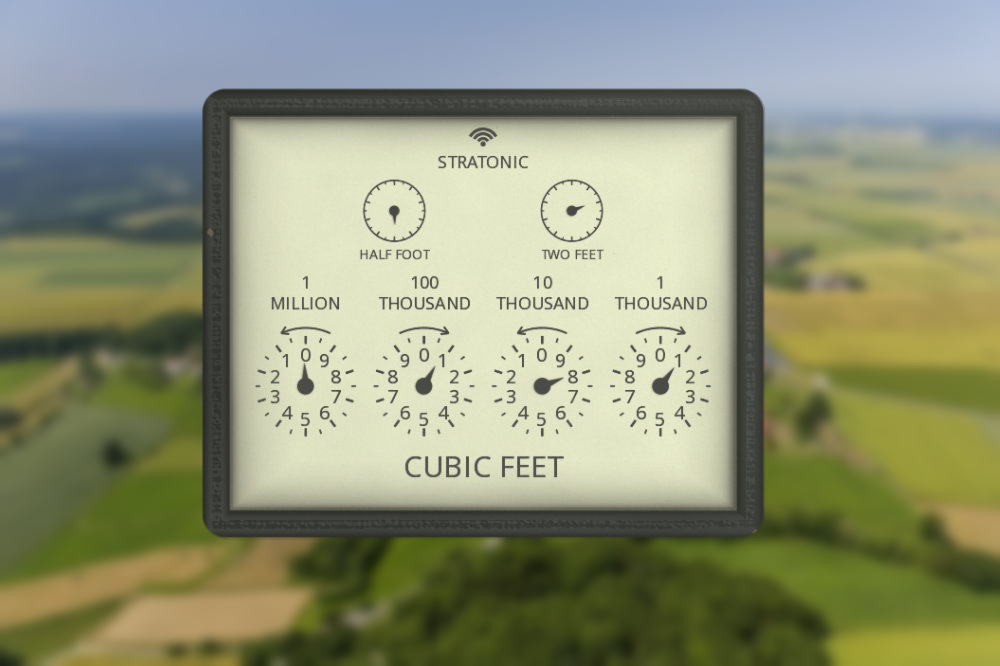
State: 8100 ft³
